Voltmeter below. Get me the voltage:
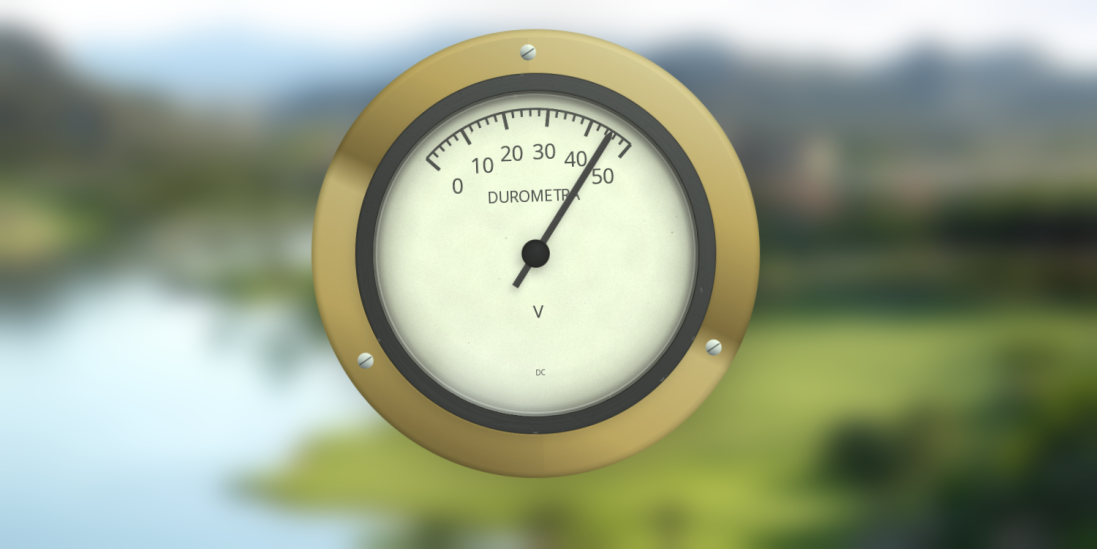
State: 45 V
